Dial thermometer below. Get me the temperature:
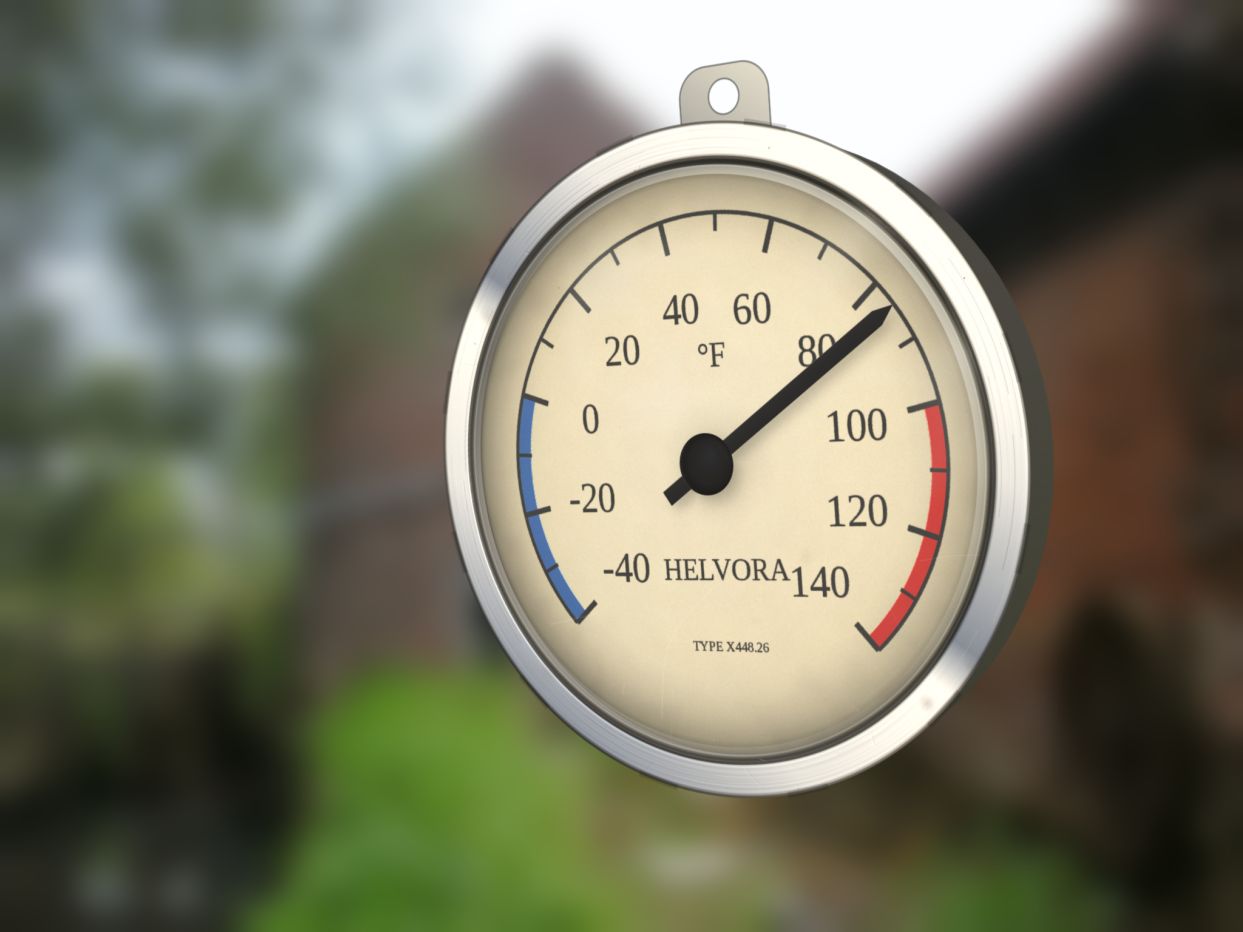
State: 85 °F
